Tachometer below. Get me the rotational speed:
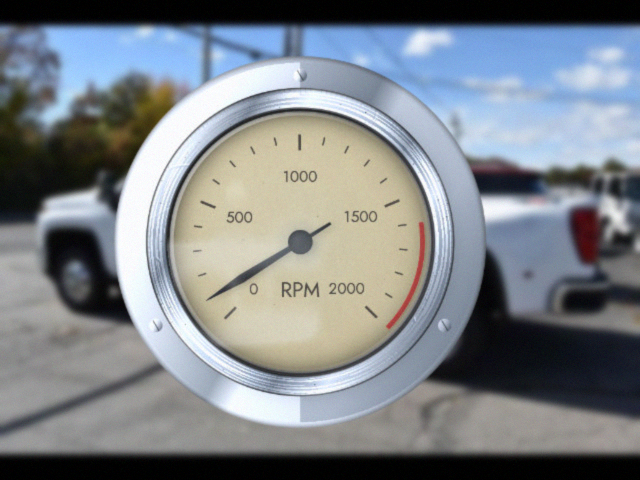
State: 100 rpm
